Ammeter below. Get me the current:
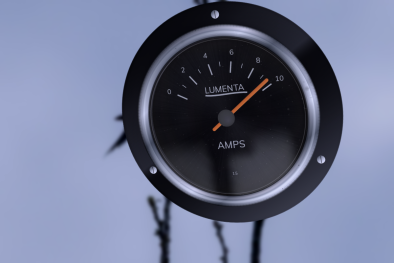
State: 9.5 A
